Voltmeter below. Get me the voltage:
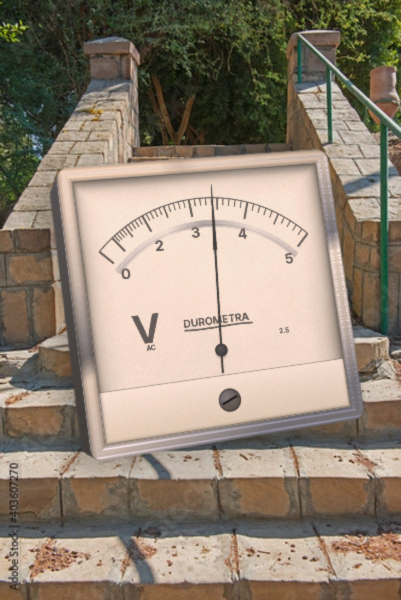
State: 3.4 V
